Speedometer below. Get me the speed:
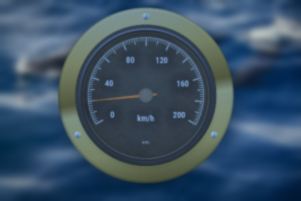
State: 20 km/h
